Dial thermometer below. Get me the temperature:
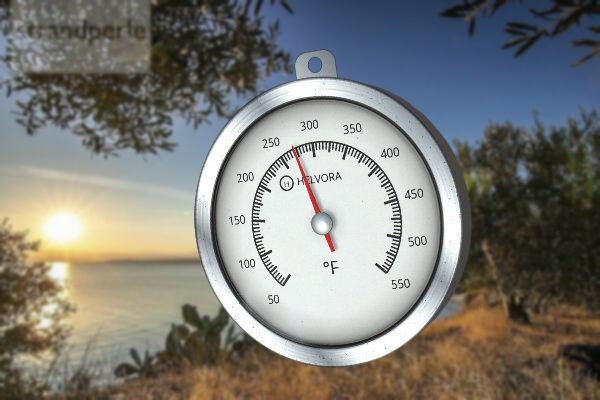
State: 275 °F
